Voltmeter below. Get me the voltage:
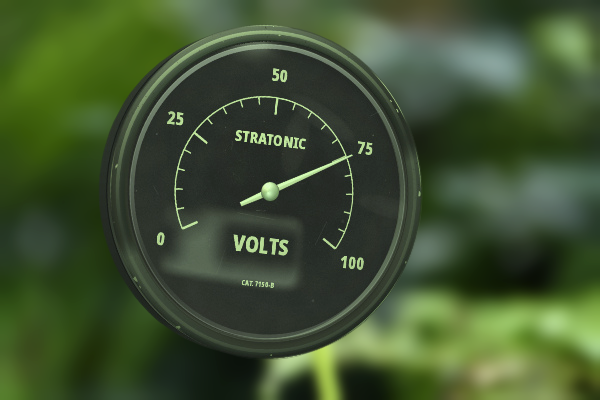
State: 75 V
